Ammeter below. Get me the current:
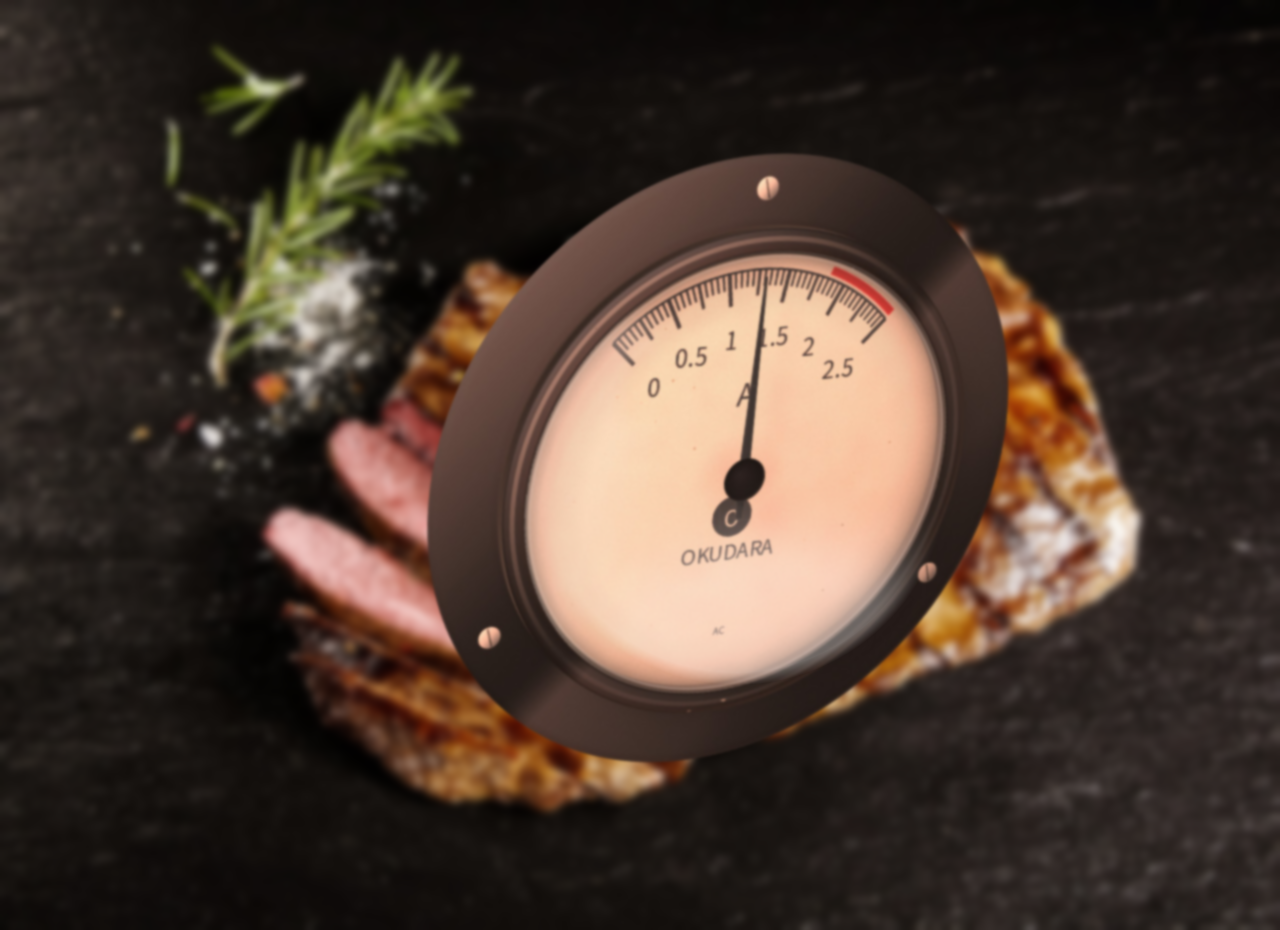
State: 1.25 A
